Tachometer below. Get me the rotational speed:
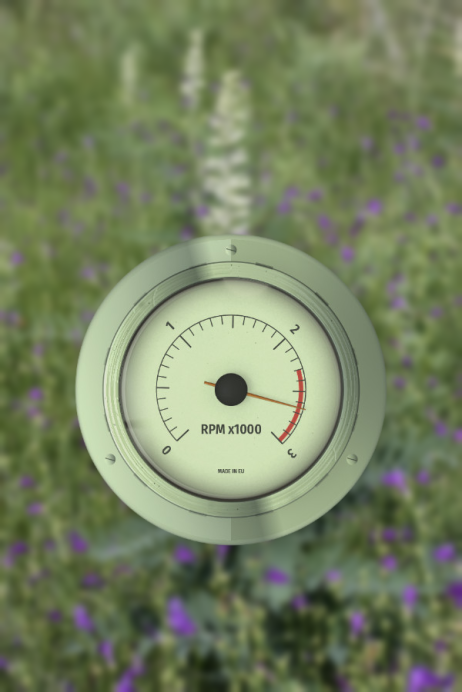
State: 2650 rpm
